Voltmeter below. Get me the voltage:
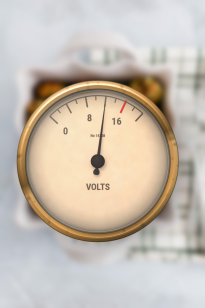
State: 12 V
